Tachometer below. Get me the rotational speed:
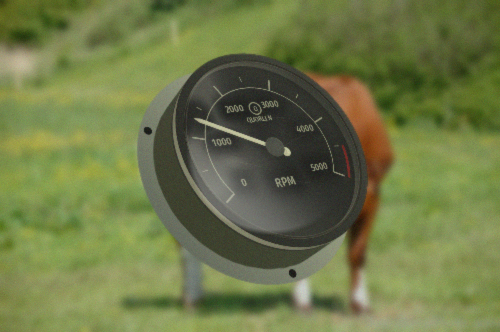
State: 1250 rpm
